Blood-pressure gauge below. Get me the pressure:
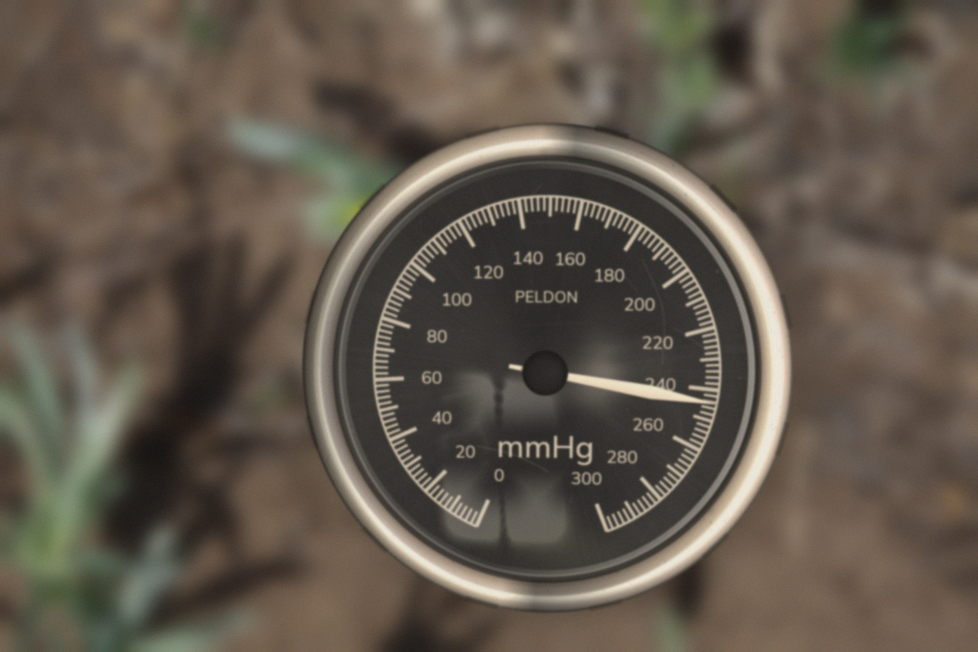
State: 244 mmHg
